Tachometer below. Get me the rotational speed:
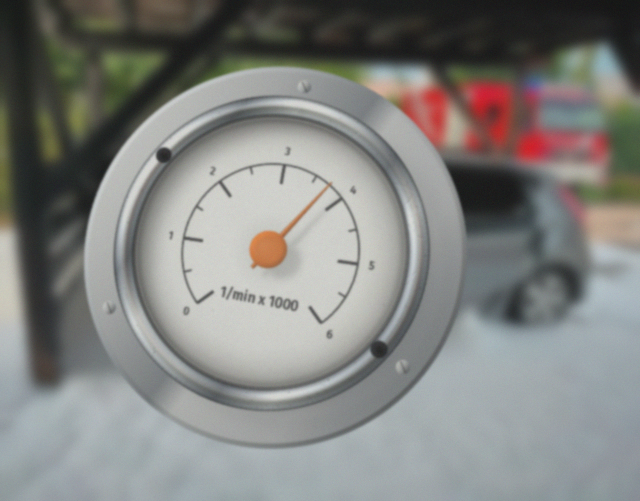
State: 3750 rpm
